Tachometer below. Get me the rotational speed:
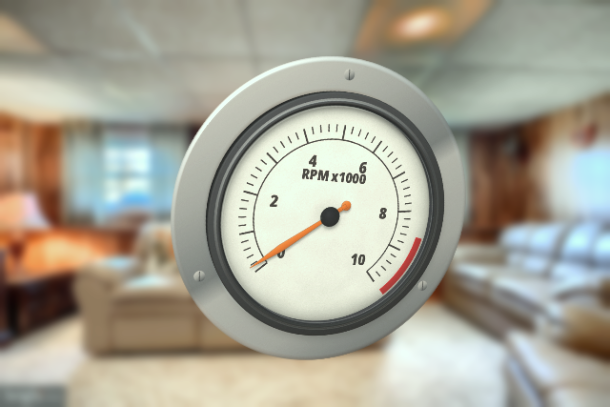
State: 200 rpm
